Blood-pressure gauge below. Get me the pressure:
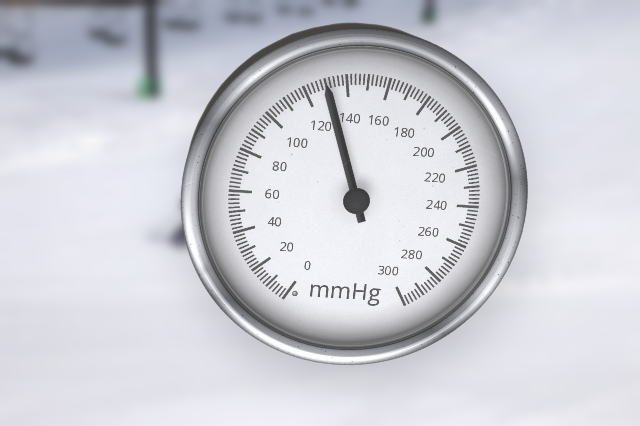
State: 130 mmHg
